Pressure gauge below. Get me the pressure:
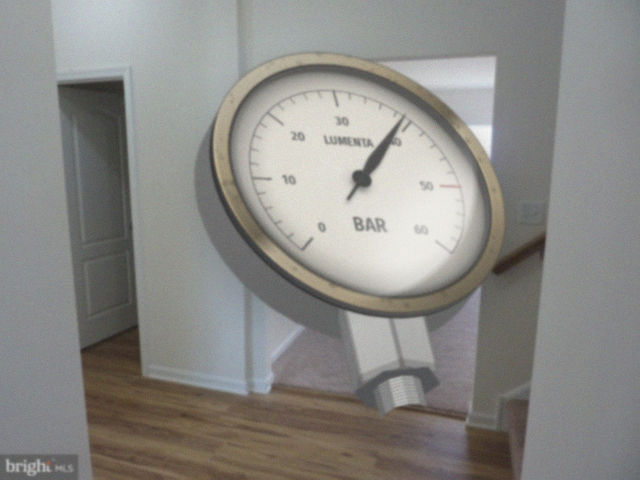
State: 39 bar
